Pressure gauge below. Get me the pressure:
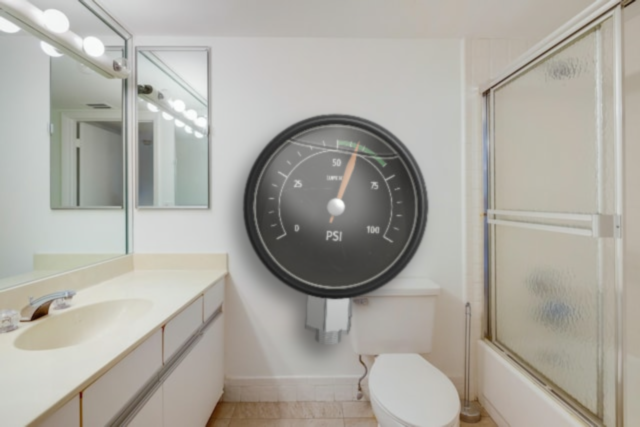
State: 57.5 psi
